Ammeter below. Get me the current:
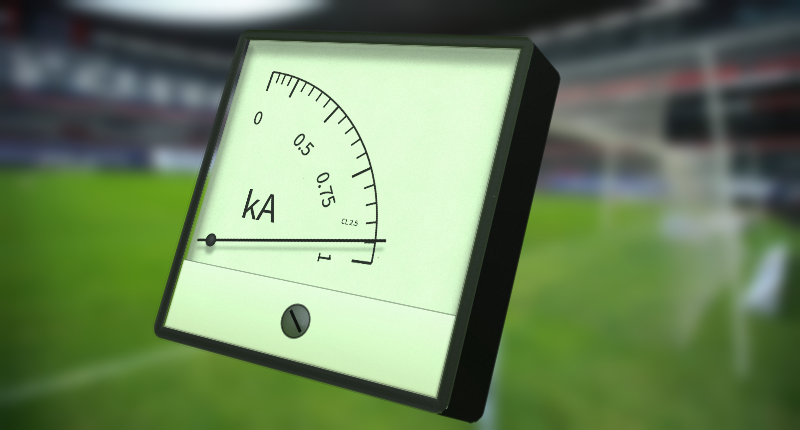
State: 0.95 kA
